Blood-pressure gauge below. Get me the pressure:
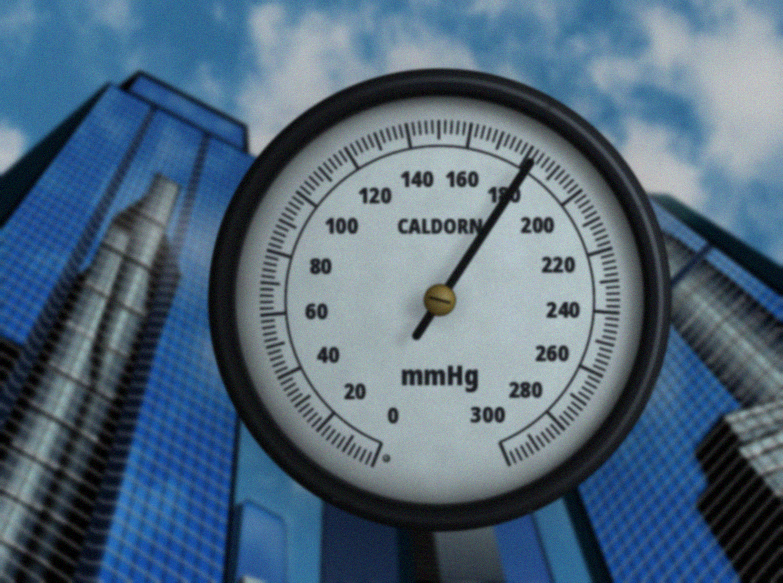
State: 182 mmHg
